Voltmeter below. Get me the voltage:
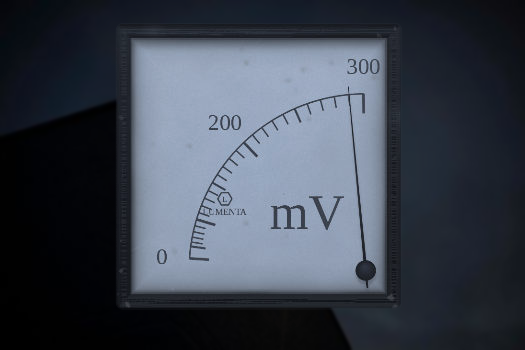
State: 290 mV
